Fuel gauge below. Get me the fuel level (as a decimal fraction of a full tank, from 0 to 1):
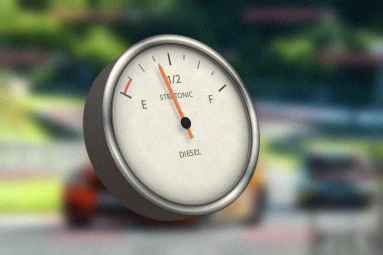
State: 0.375
